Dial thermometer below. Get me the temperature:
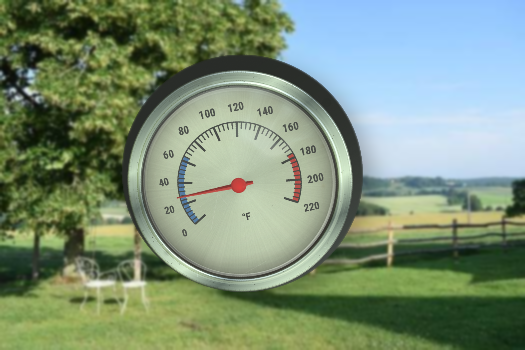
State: 28 °F
